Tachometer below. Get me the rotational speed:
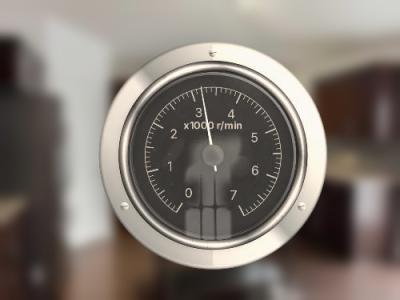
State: 3200 rpm
